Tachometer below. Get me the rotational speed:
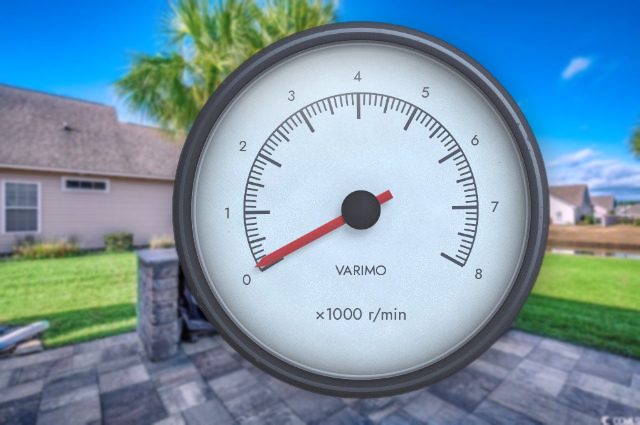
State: 100 rpm
